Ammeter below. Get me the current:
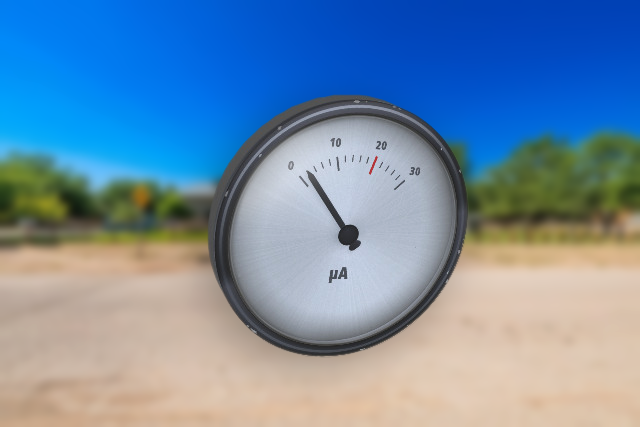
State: 2 µA
